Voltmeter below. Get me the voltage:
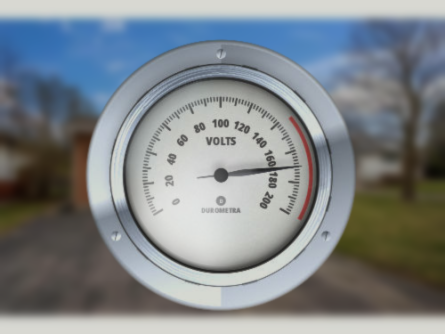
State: 170 V
